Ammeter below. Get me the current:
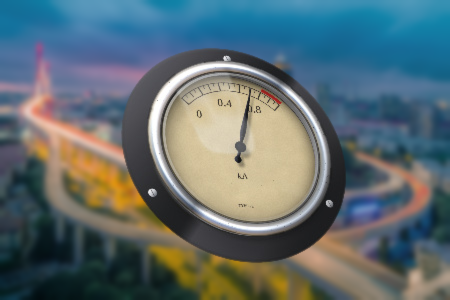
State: 0.7 kA
